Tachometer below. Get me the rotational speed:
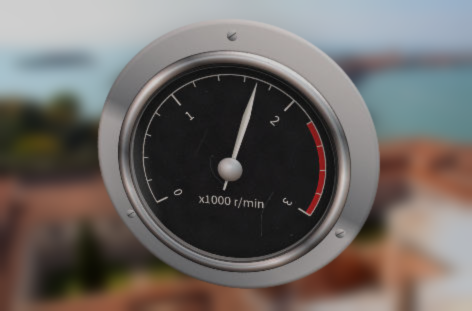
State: 1700 rpm
